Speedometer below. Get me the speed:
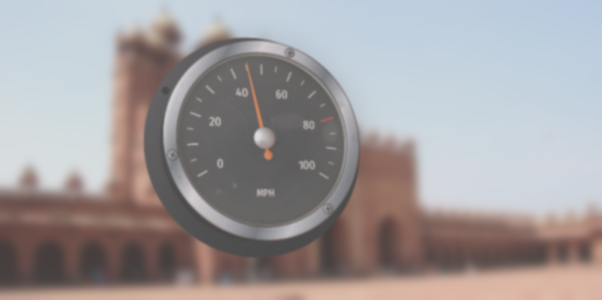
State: 45 mph
